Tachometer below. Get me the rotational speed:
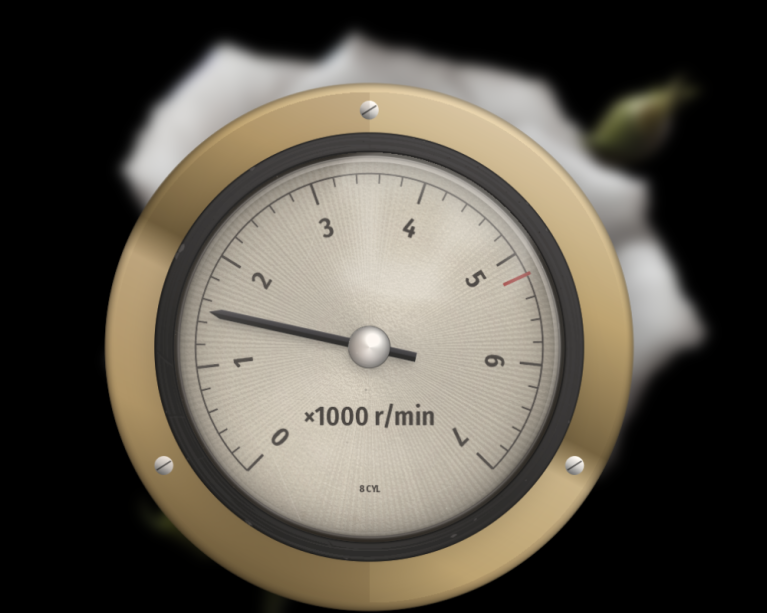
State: 1500 rpm
